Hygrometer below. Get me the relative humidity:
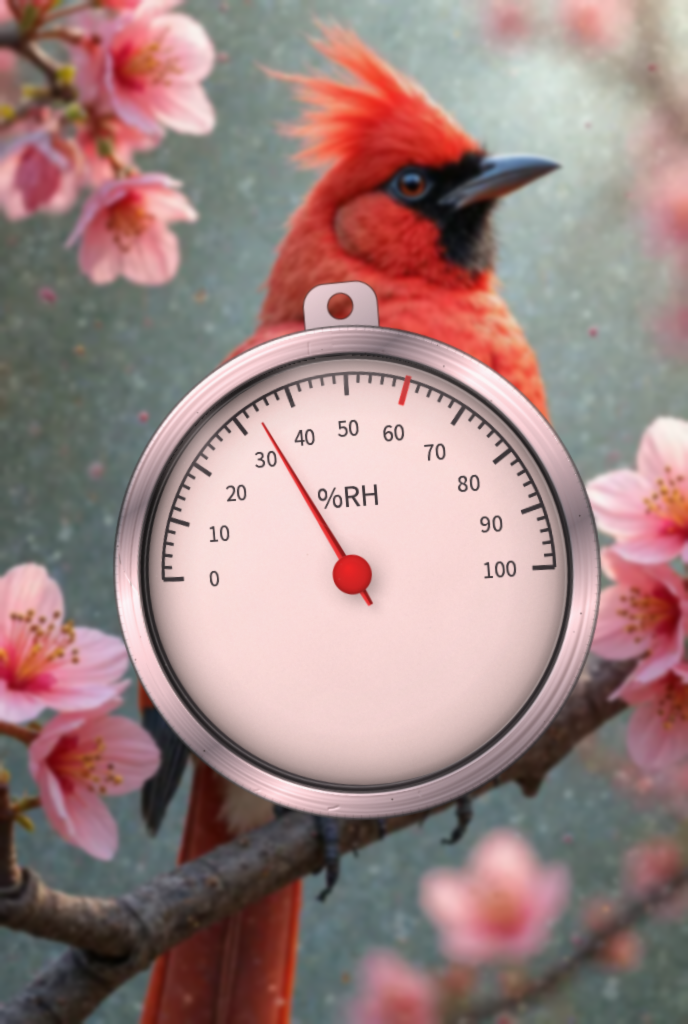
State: 34 %
